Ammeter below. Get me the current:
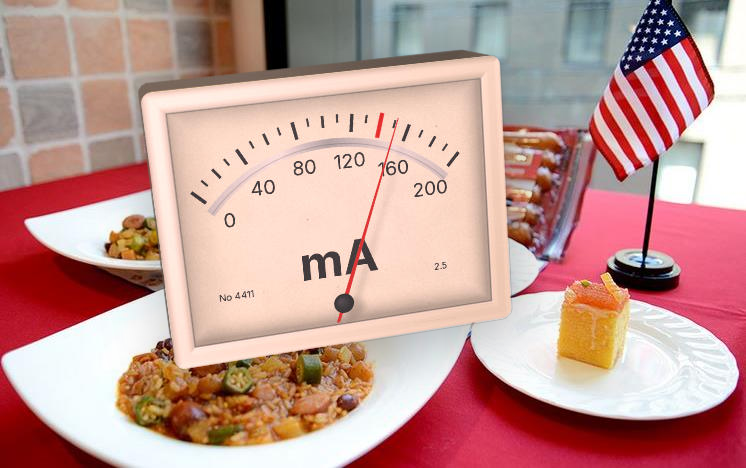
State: 150 mA
